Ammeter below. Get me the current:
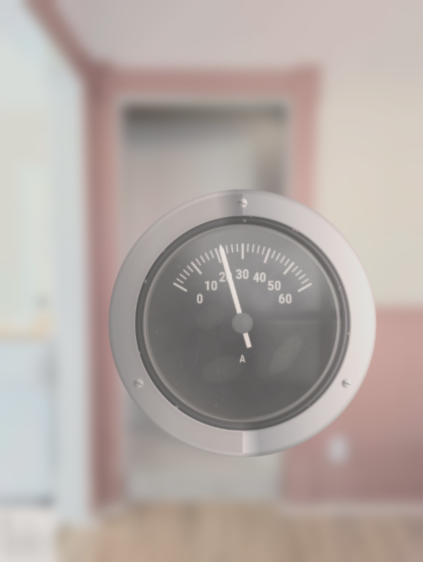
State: 22 A
